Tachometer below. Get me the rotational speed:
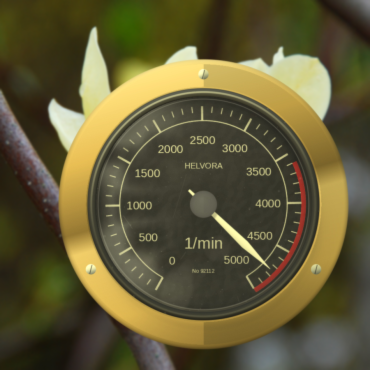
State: 4750 rpm
